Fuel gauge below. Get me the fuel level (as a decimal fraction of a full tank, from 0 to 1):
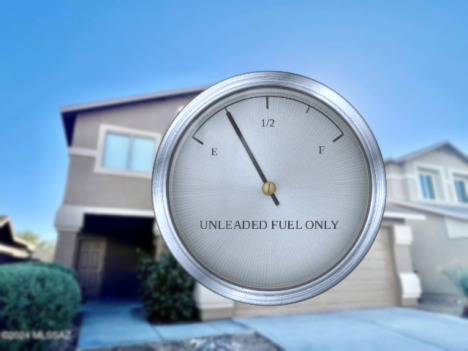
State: 0.25
